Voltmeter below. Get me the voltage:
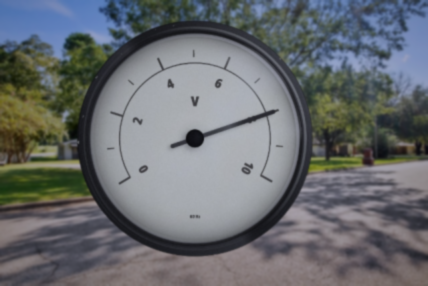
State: 8 V
